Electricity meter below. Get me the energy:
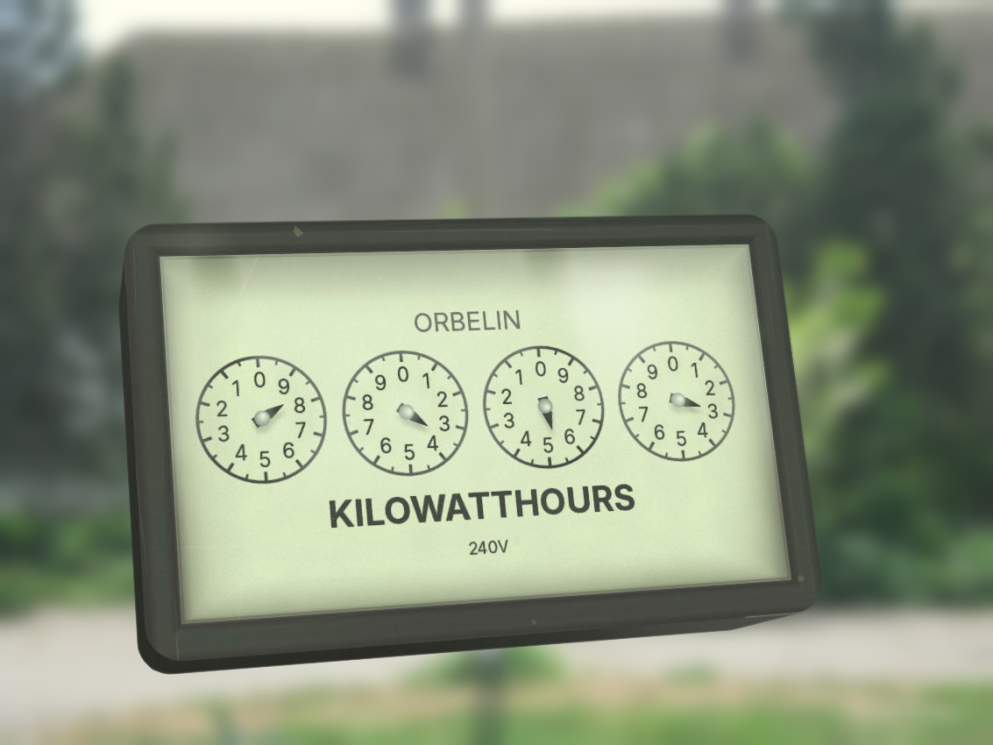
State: 8353 kWh
